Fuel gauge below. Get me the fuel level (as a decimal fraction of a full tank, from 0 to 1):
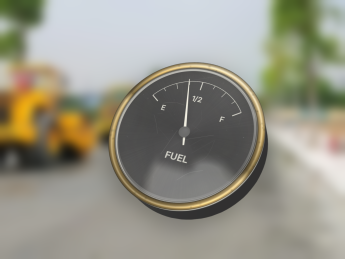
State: 0.375
